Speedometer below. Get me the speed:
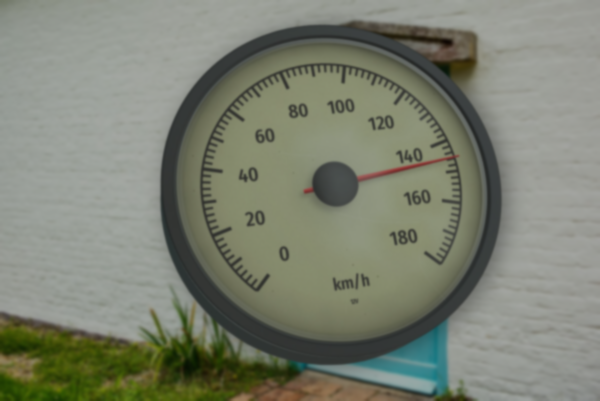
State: 146 km/h
